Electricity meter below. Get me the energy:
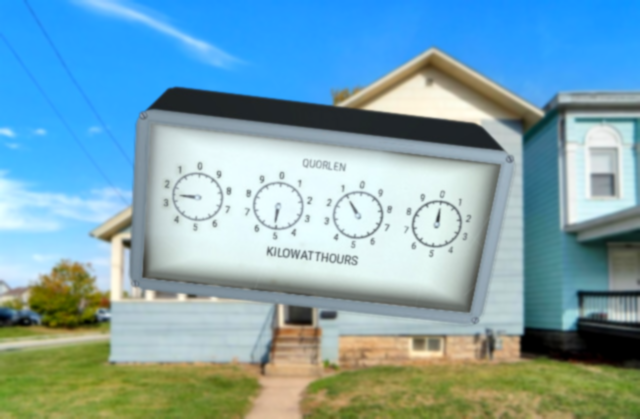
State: 2510 kWh
